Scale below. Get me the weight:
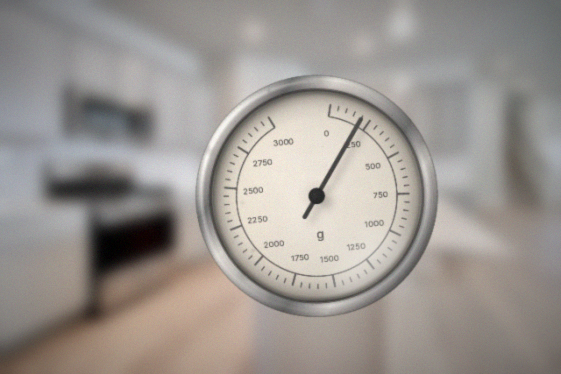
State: 200 g
